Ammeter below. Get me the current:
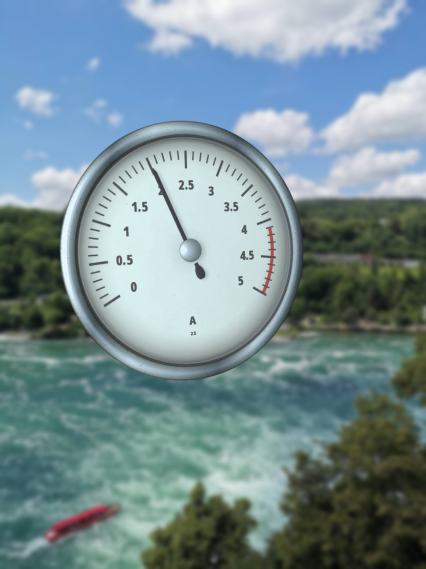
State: 2 A
